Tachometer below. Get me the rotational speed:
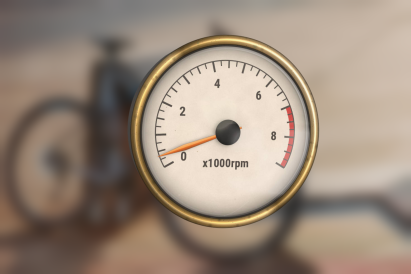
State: 375 rpm
